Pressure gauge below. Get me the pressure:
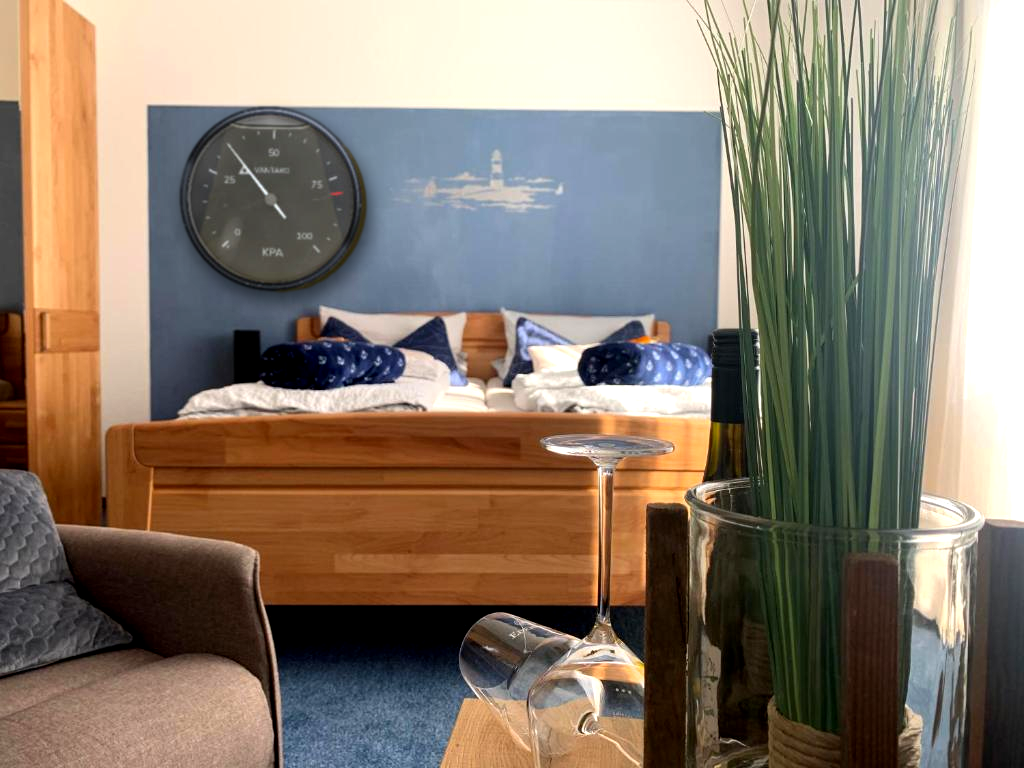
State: 35 kPa
